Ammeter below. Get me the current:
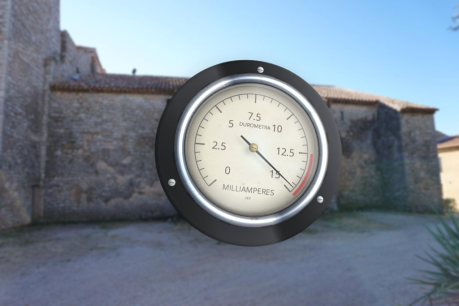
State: 14.75 mA
